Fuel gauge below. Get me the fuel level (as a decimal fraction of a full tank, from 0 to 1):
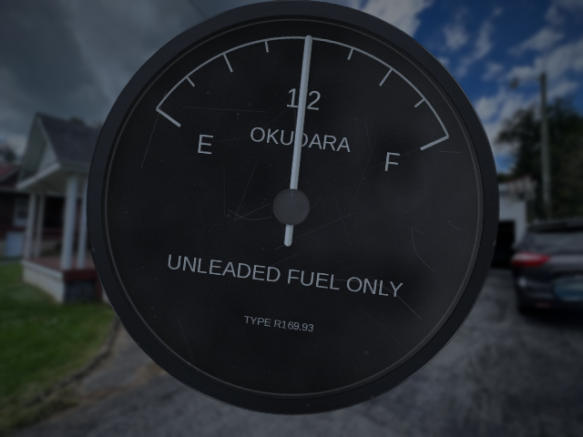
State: 0.5
